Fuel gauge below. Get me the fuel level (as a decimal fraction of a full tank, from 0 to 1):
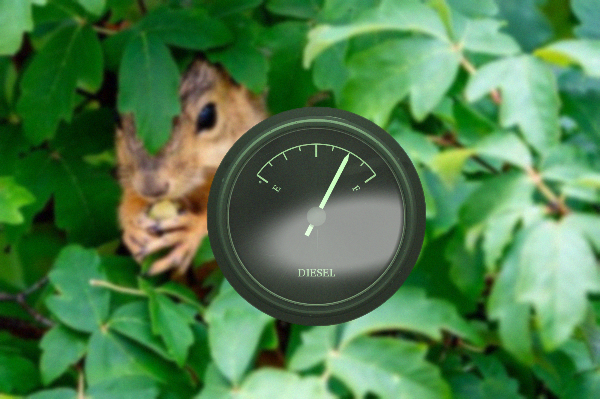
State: 0.75
